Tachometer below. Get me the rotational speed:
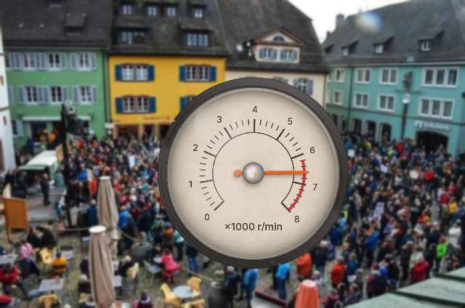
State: 6600 rpm
